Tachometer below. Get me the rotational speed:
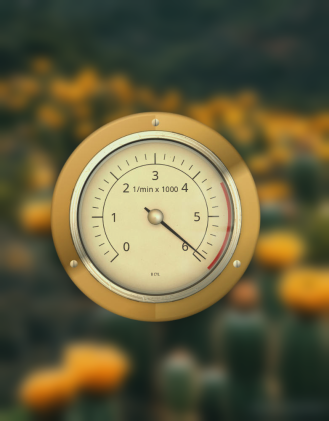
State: 5900 rpm
